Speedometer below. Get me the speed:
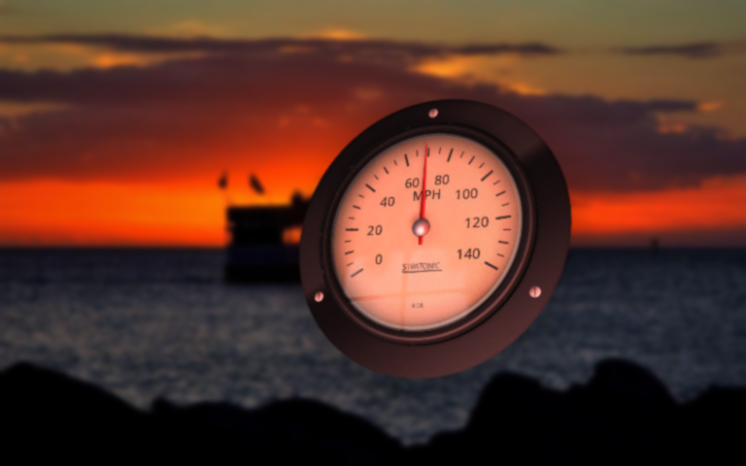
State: 70 mph
